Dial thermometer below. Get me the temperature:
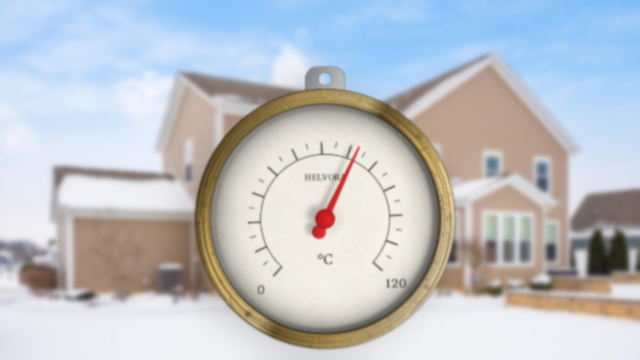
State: 72.5 °C
